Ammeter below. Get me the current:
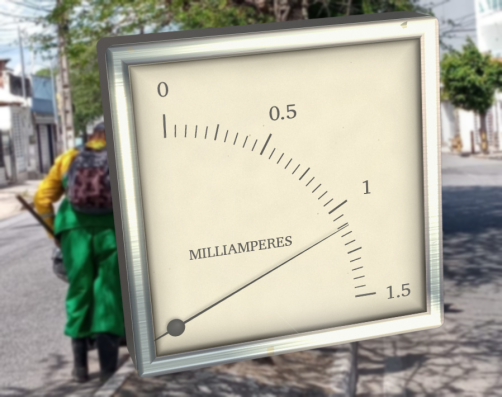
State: 1.1 mA
